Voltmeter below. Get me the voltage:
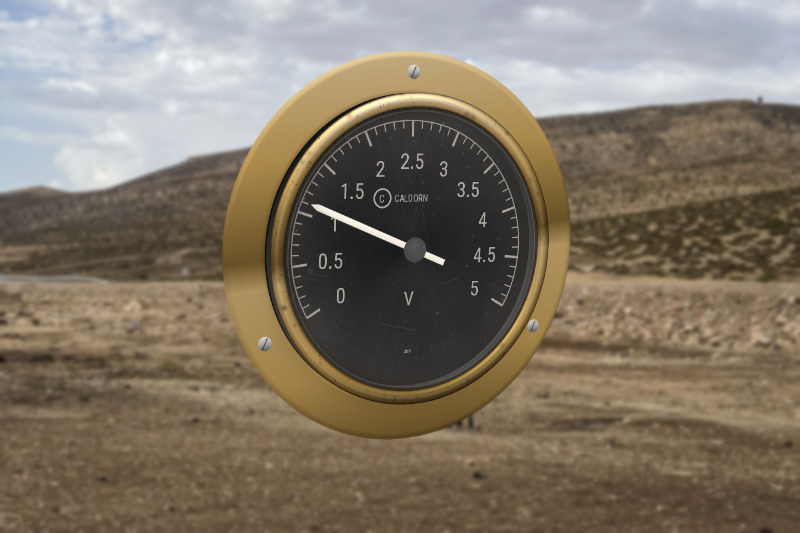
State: 1.1 V
